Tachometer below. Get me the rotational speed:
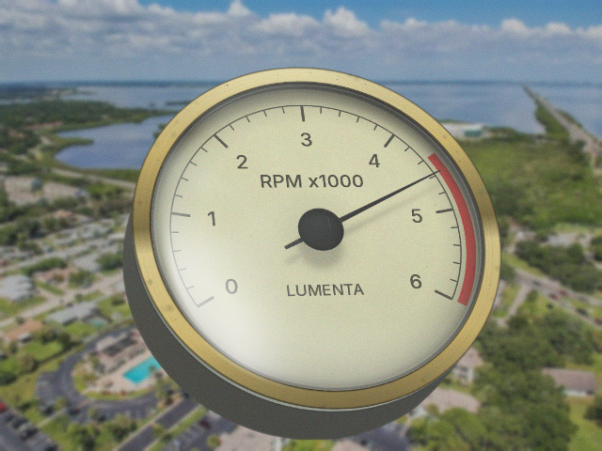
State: 4600 rpm
